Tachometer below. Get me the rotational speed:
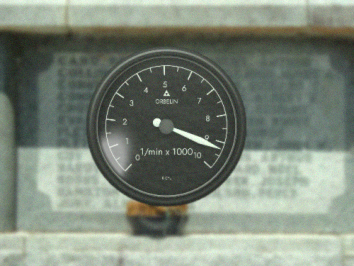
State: 9250 rpm
